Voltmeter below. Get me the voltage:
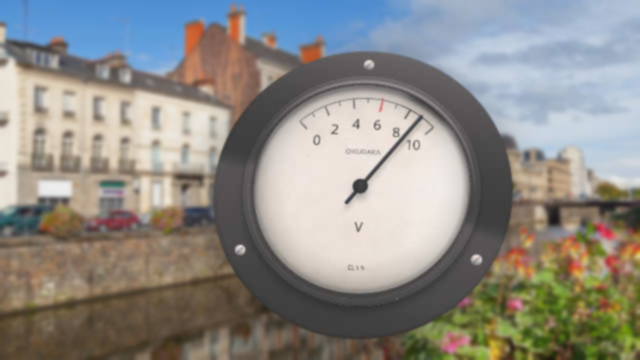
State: 9 V
